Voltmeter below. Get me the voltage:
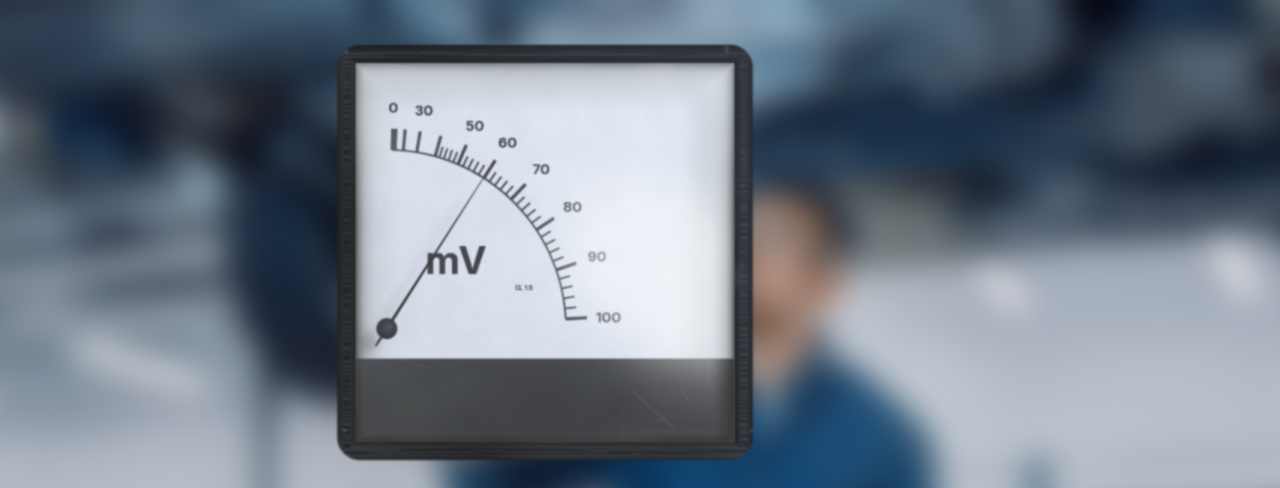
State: 60 mV
